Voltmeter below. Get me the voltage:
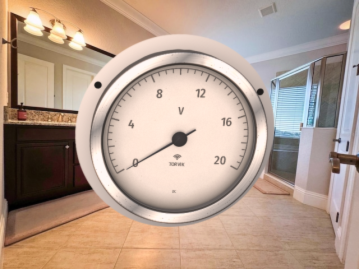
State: 0 V
